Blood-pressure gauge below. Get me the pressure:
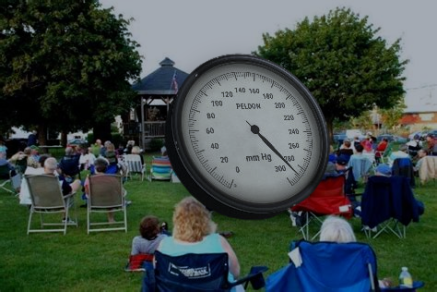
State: 290 mmHg
